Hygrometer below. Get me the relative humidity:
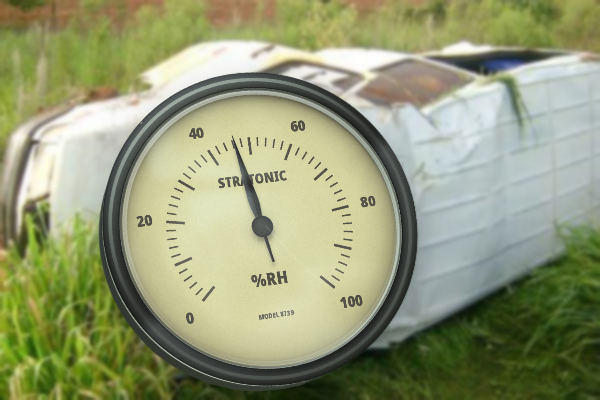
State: 46 %
